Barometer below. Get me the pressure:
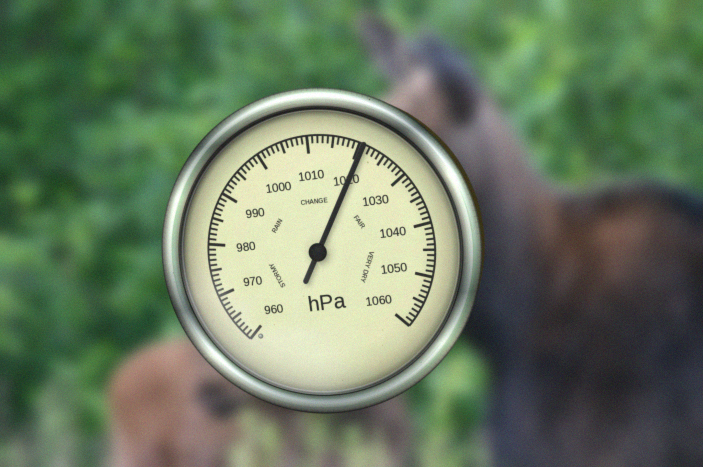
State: 1021 hPa
